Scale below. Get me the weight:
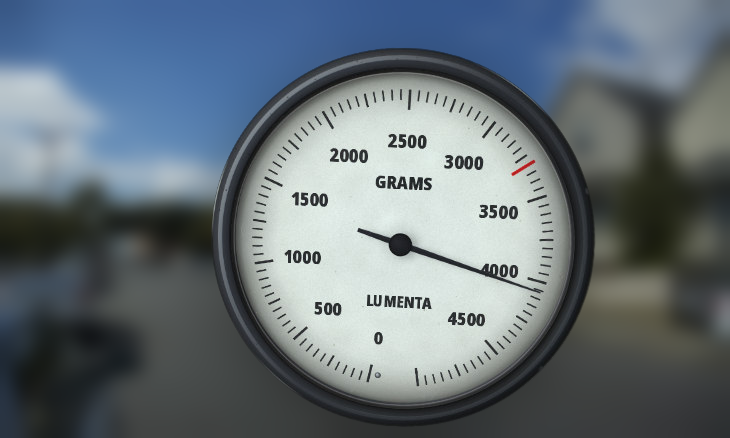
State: 4050 g
